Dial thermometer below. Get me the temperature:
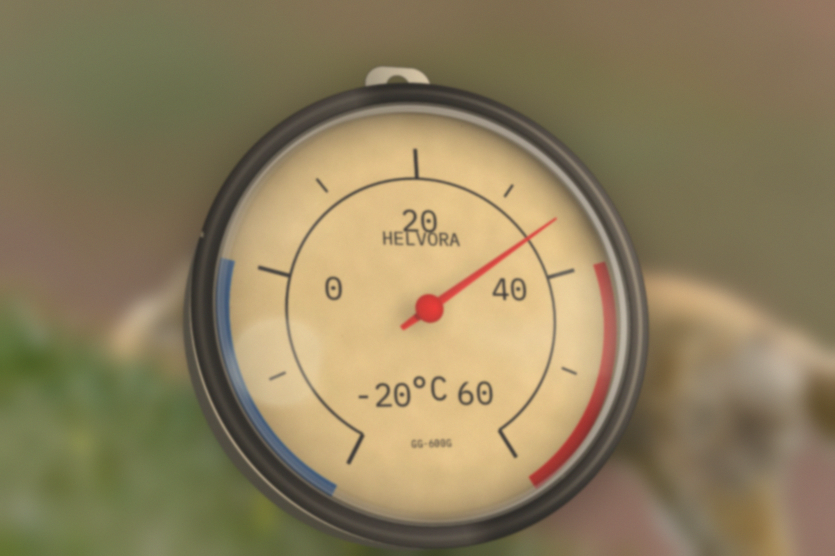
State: 35 °C
